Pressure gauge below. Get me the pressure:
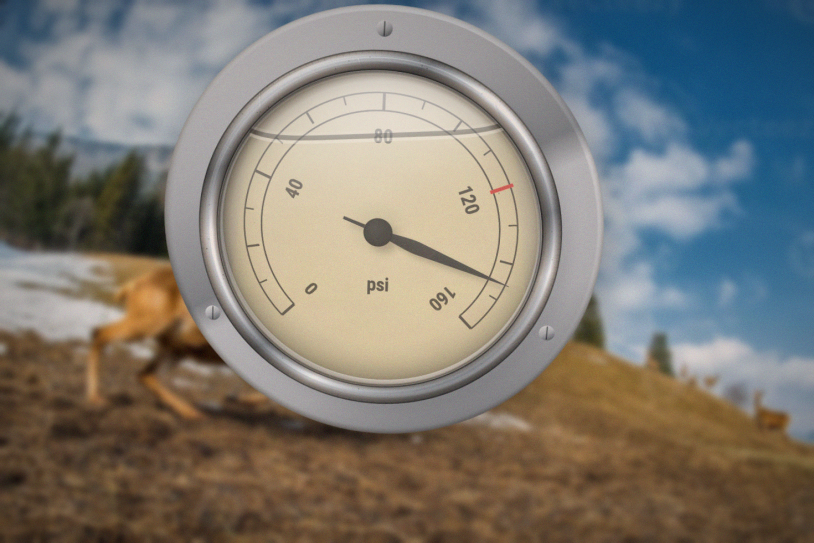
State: 145 psi
